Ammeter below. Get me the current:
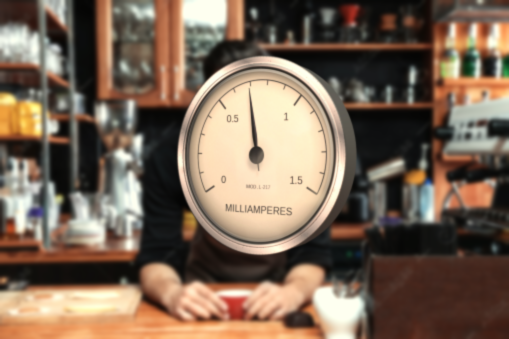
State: 0.7 mA
